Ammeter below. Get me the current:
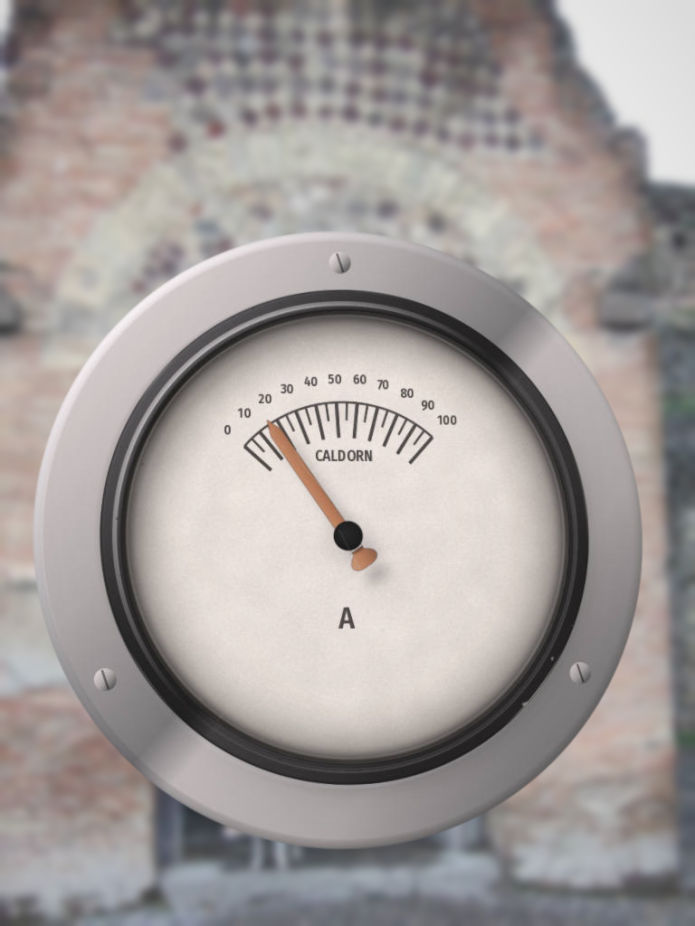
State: 15 A
